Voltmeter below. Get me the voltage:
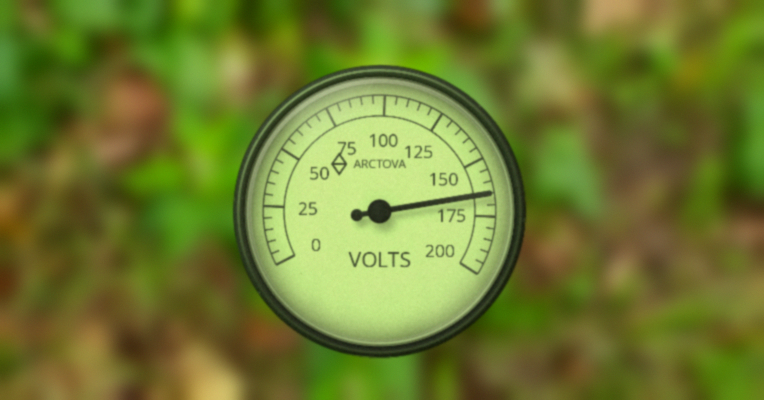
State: 165 V
